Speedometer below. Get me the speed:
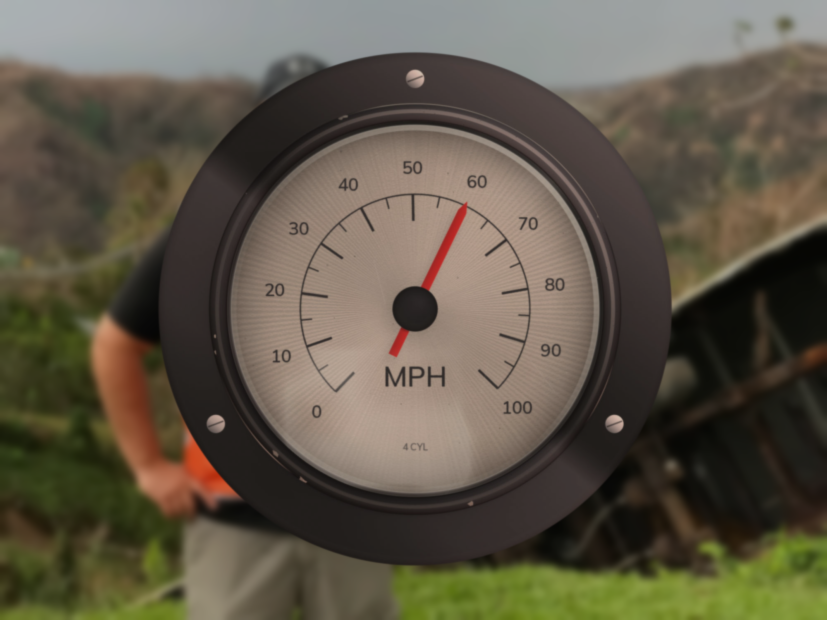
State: 60 mph
